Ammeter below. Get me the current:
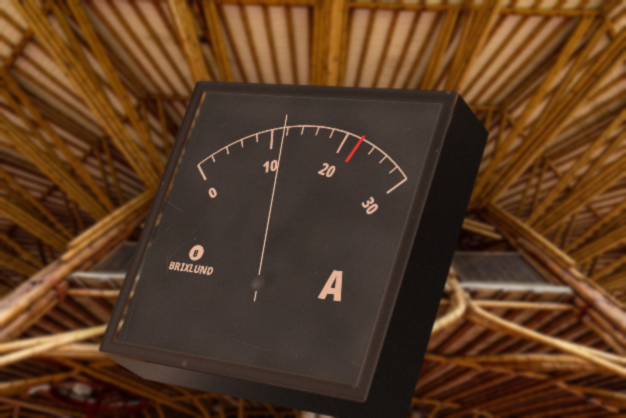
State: 12 A
